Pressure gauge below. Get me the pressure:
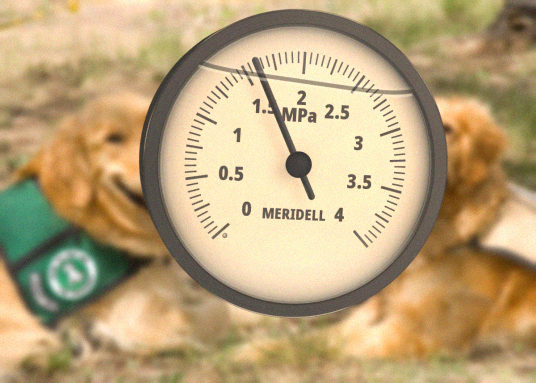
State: 1.6 MPa
